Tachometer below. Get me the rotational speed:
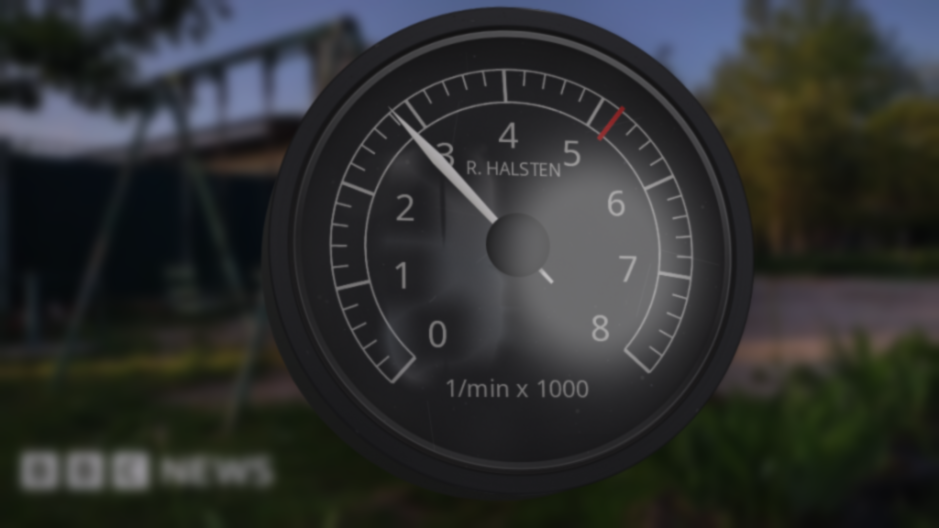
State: 2800 rpm
